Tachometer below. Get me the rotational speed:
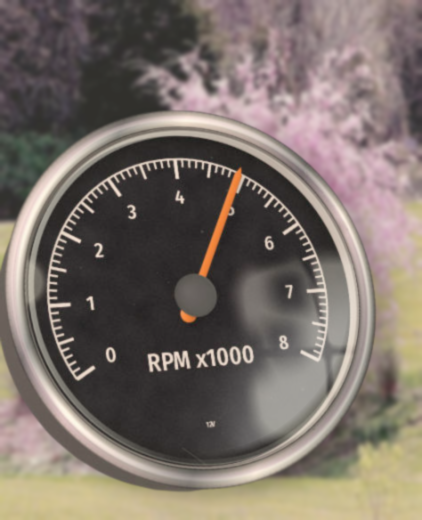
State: 4900 rpm
